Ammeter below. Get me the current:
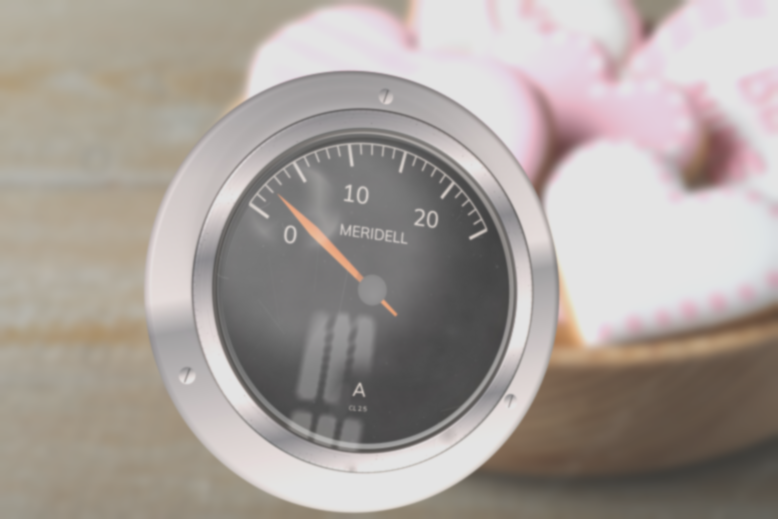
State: 2 A
